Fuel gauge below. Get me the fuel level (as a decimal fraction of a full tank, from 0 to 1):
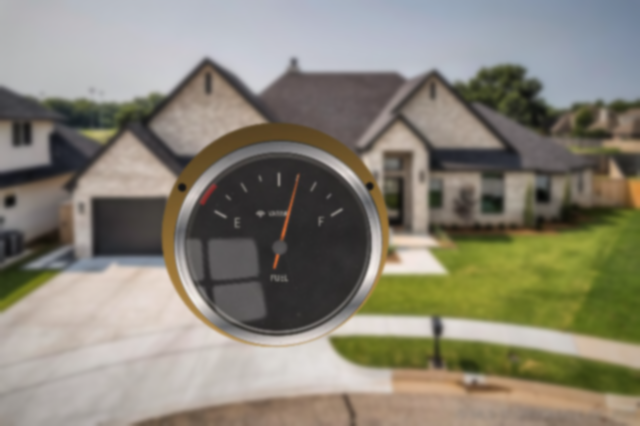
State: 0.625
